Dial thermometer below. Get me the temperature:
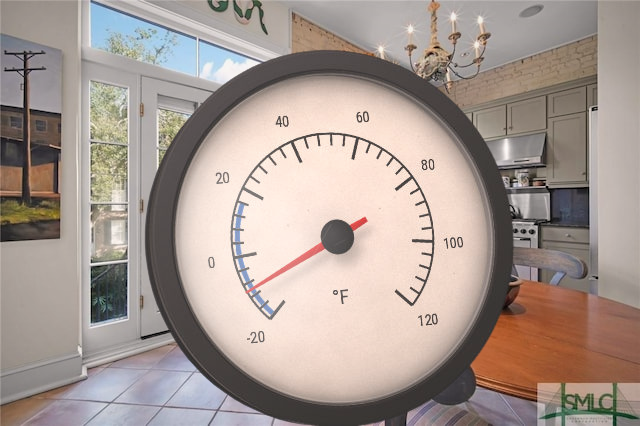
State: -10 °F
